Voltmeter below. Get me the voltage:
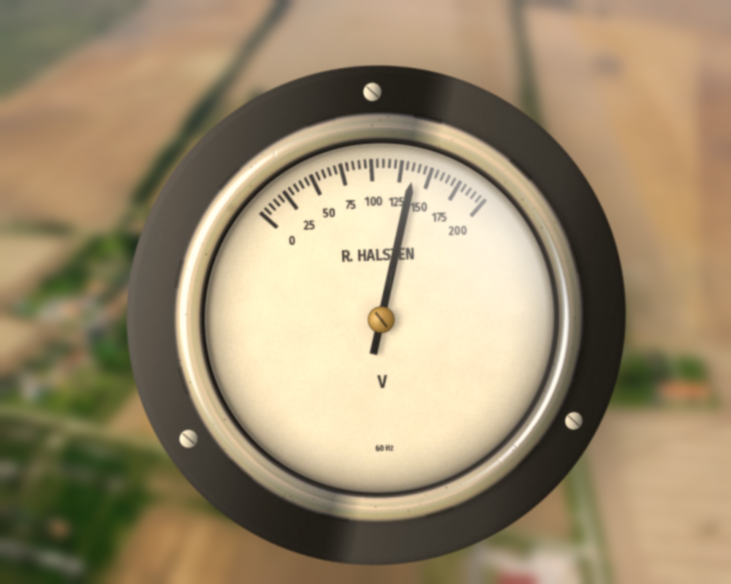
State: 135 V
